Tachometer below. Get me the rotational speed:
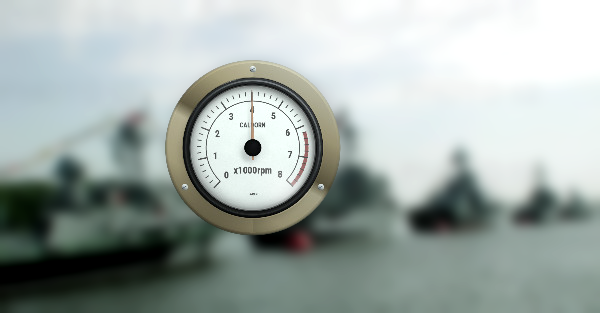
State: 4000 rpm
